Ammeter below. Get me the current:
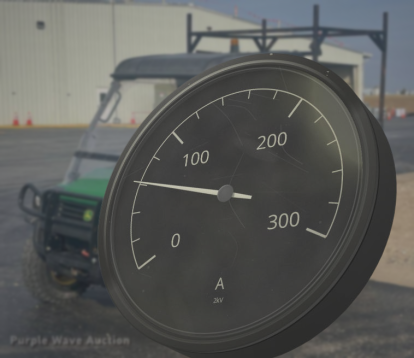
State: 60 A
